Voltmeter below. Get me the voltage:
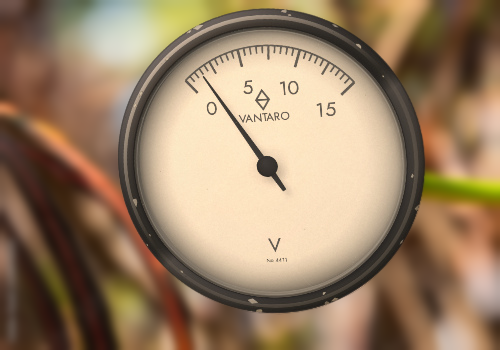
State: 1.5 V
